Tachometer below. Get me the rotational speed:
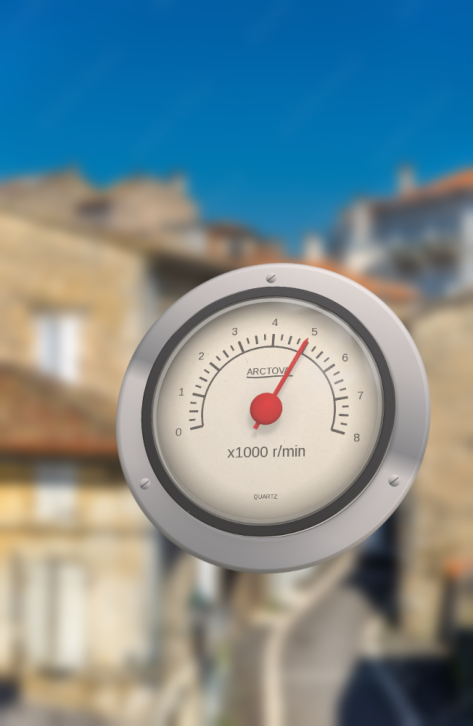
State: 5000 rpm
